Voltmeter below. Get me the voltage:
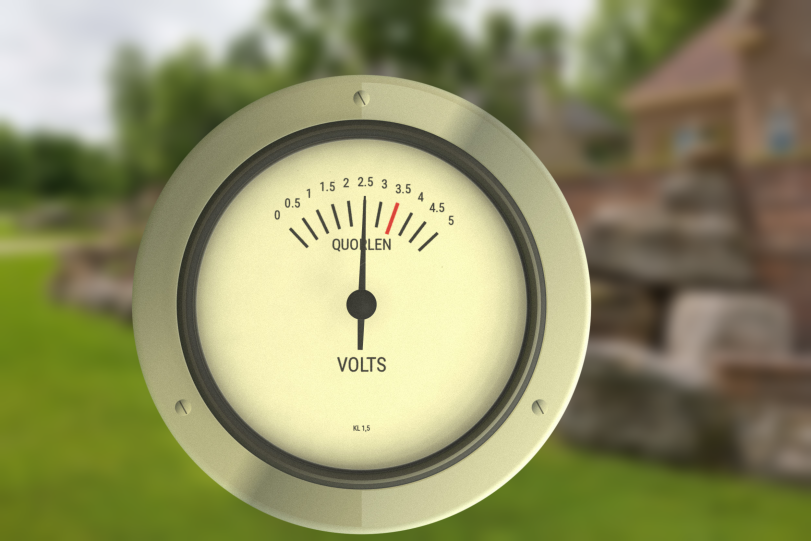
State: 2.5 V
